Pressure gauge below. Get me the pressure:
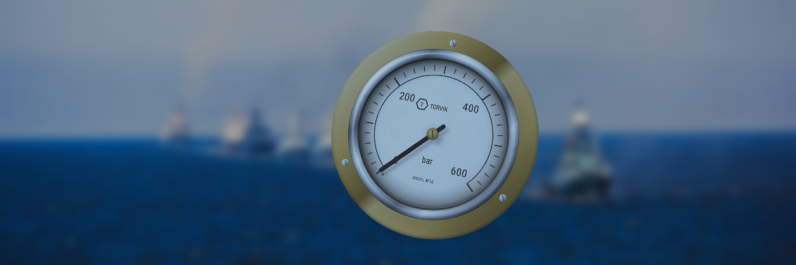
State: 0 bar
